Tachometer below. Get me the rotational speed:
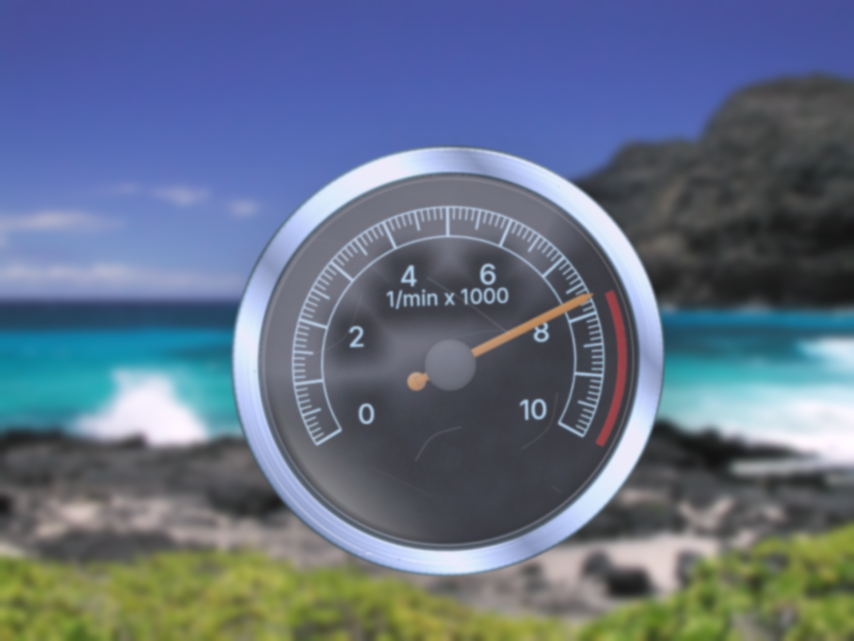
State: 7700 rpm
